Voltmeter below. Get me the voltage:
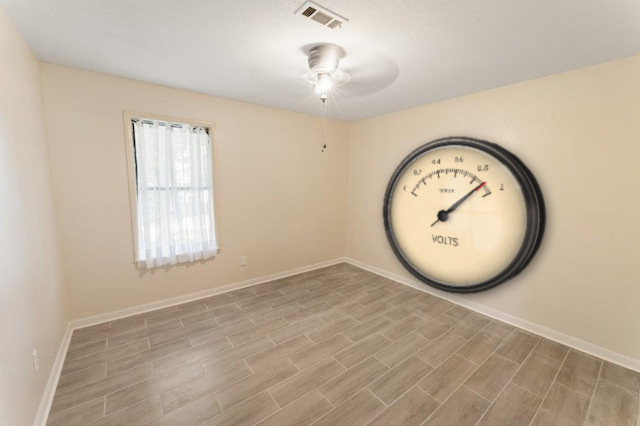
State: 0.9 V
